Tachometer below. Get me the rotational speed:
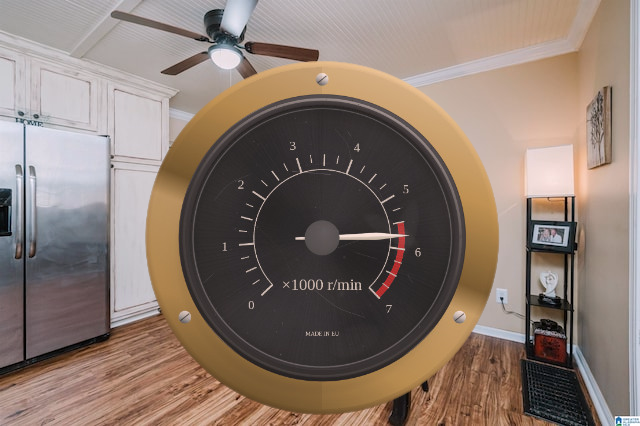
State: 5750 rpm
